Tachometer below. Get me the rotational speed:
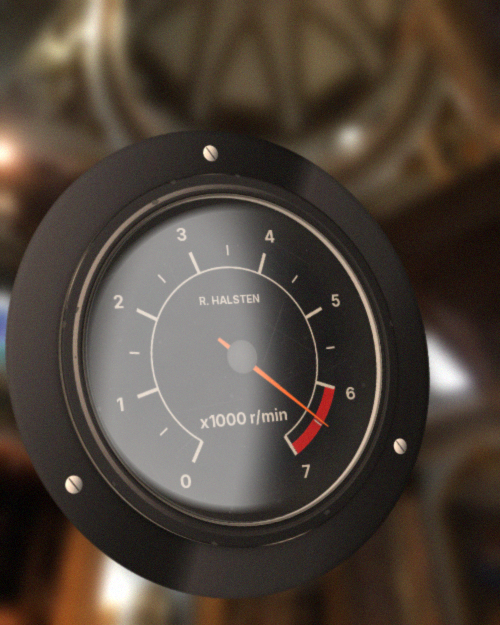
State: 6500 rpm
